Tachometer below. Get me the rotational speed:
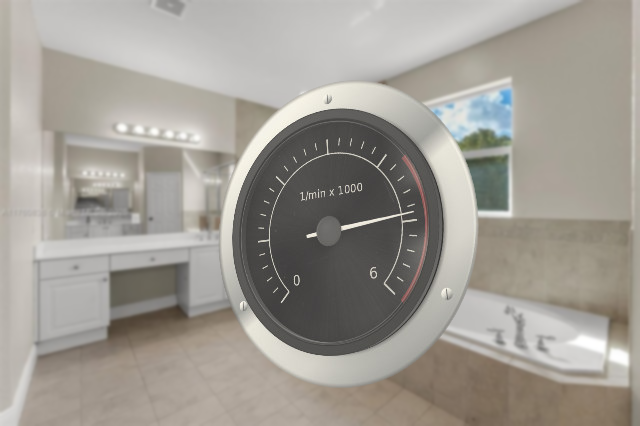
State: 4900 rpm
